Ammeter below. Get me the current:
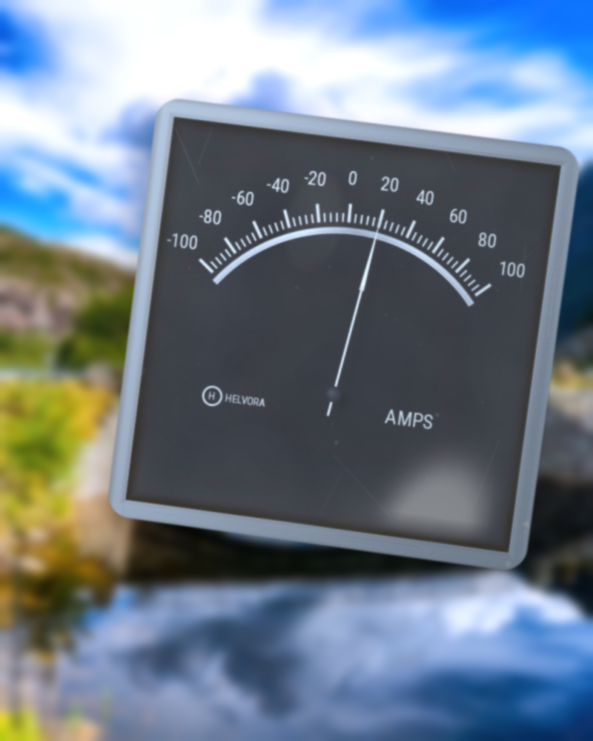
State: 20 A
